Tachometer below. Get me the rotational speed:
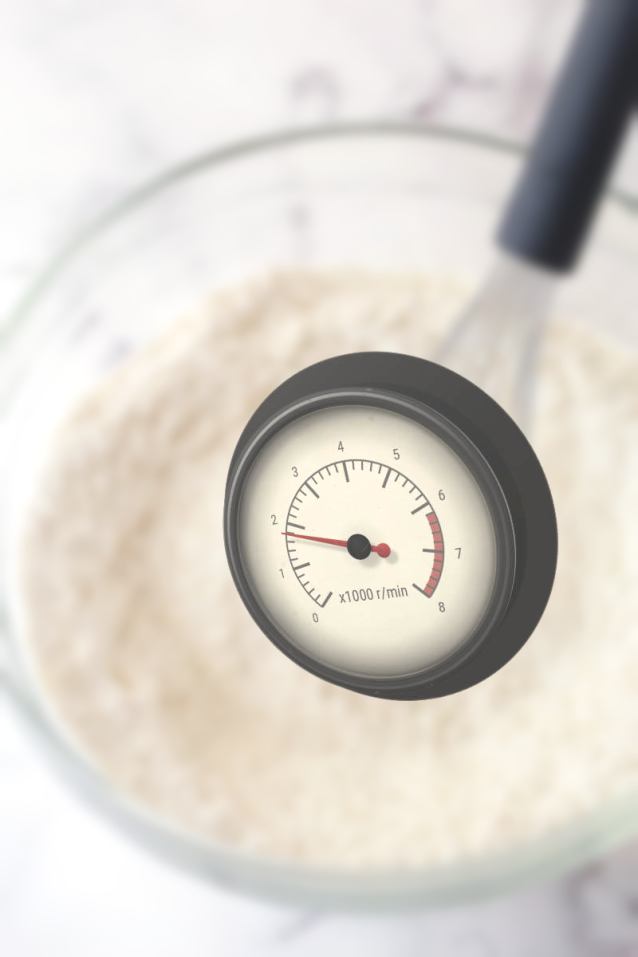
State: 1800 rpm
